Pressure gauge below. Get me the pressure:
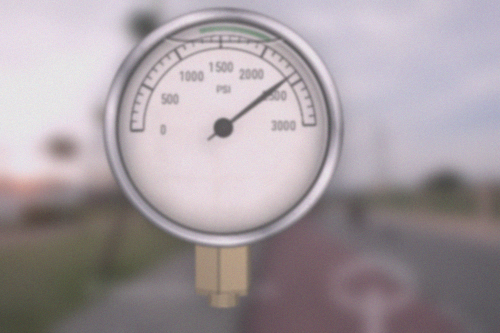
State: 2400 psi
